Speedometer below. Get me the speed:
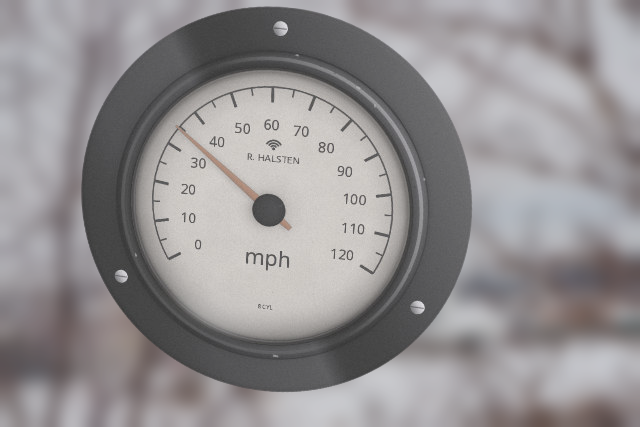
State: 35 mph
